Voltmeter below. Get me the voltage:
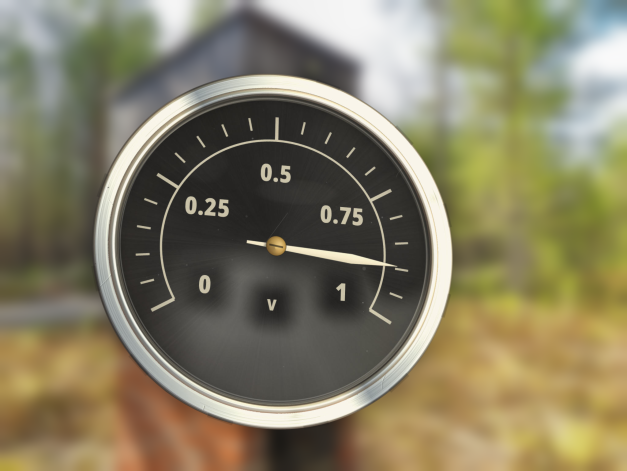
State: 0.9 V
